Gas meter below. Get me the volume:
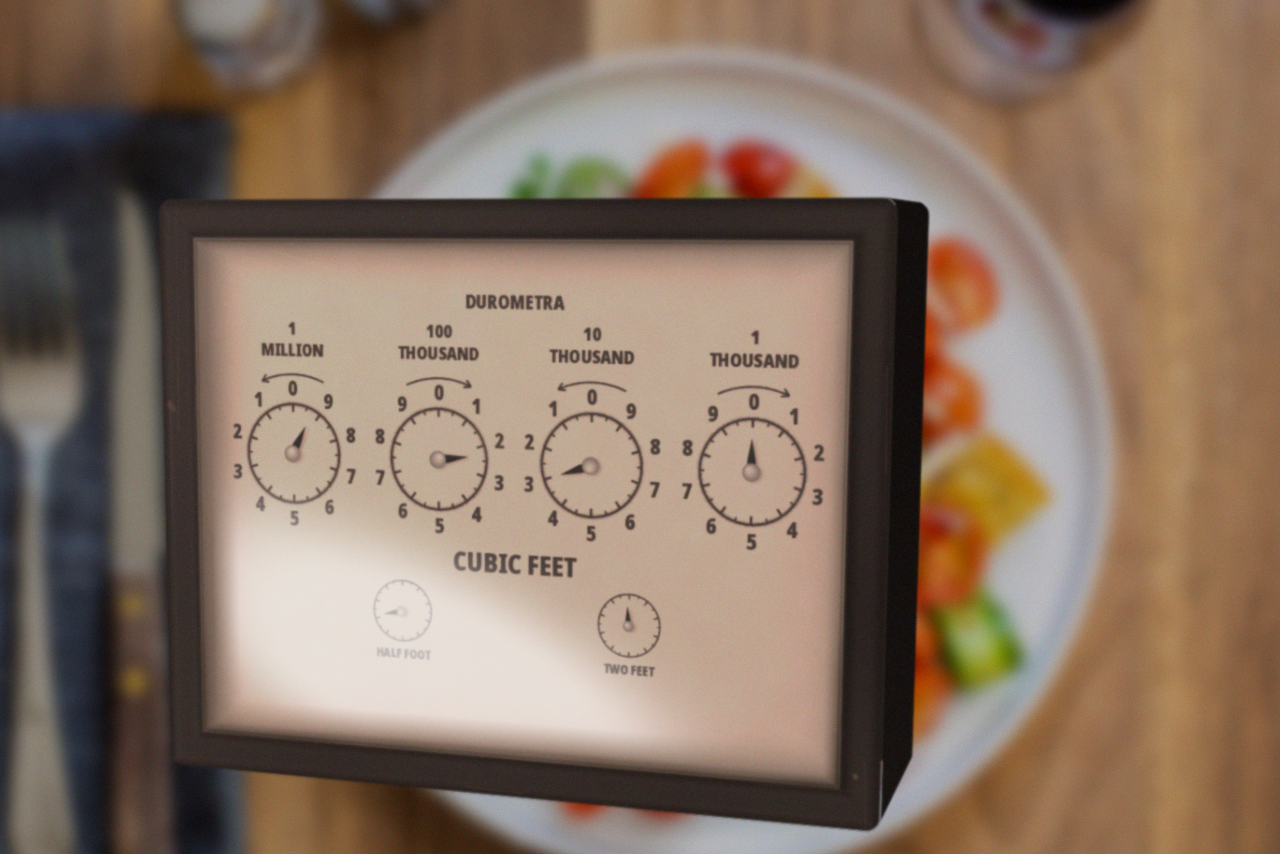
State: 923000 ft³
